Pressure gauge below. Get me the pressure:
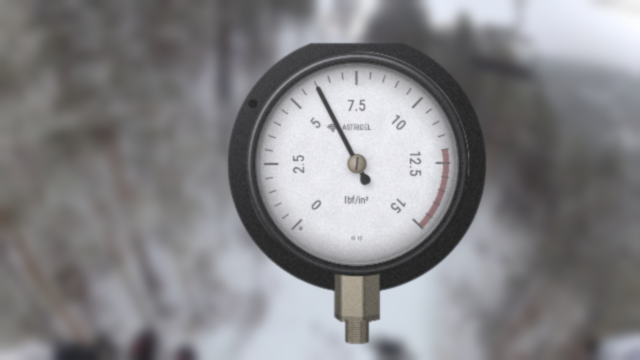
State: 6 psi
